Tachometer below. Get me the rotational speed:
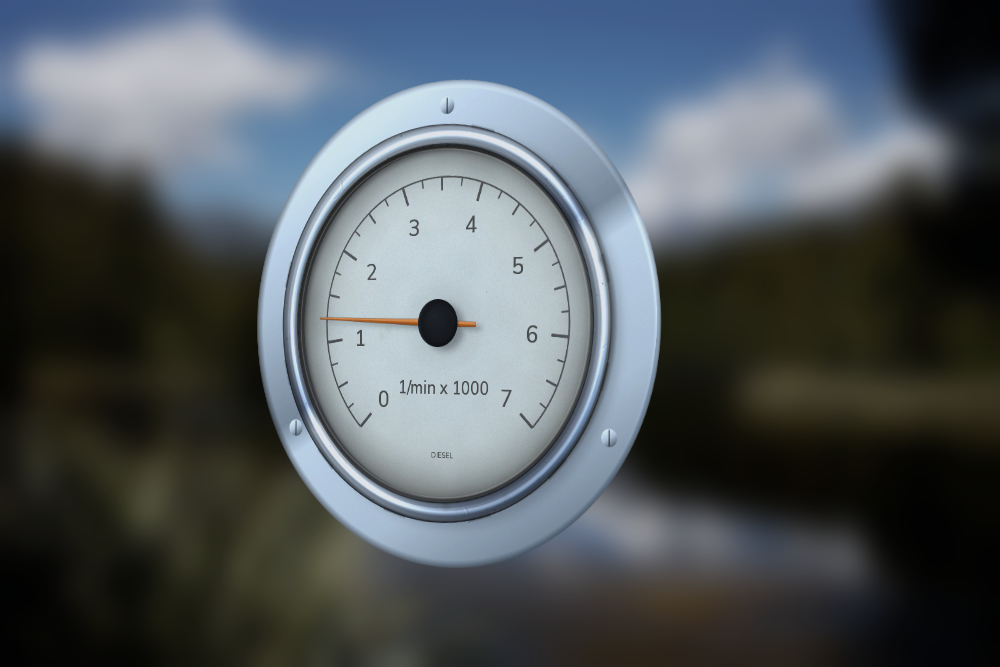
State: 1250 rpm
